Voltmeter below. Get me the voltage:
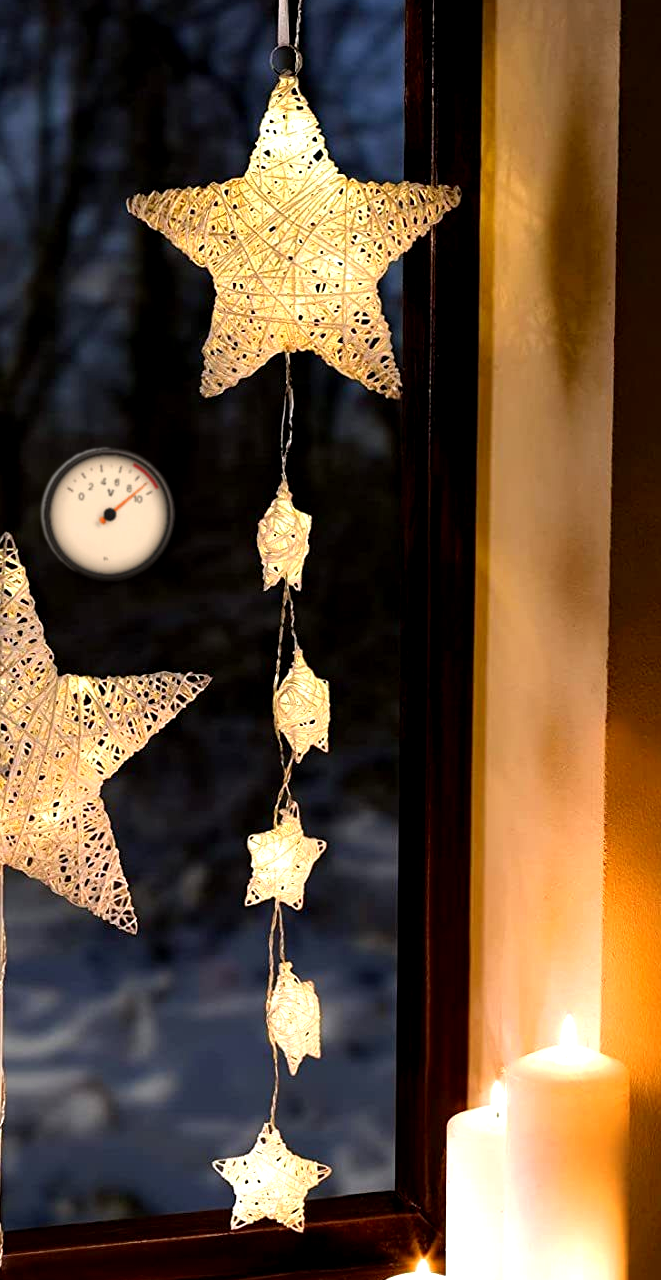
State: 9 V
